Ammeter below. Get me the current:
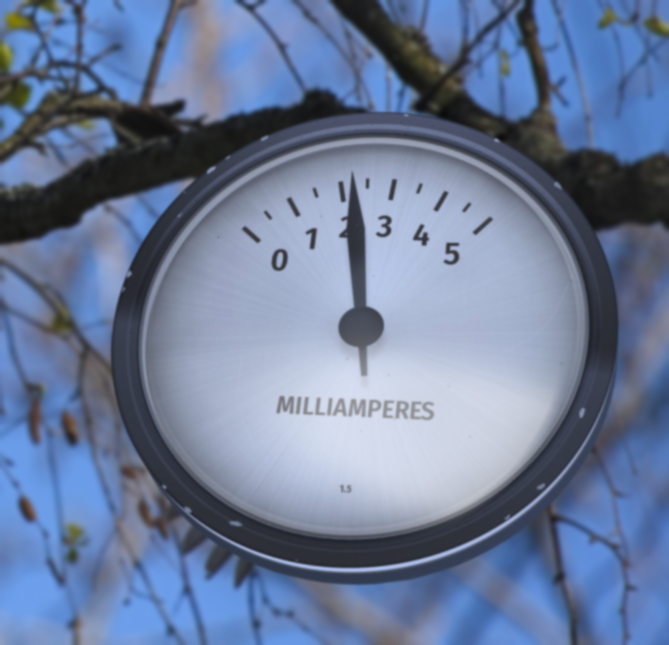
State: 2.25 mA
